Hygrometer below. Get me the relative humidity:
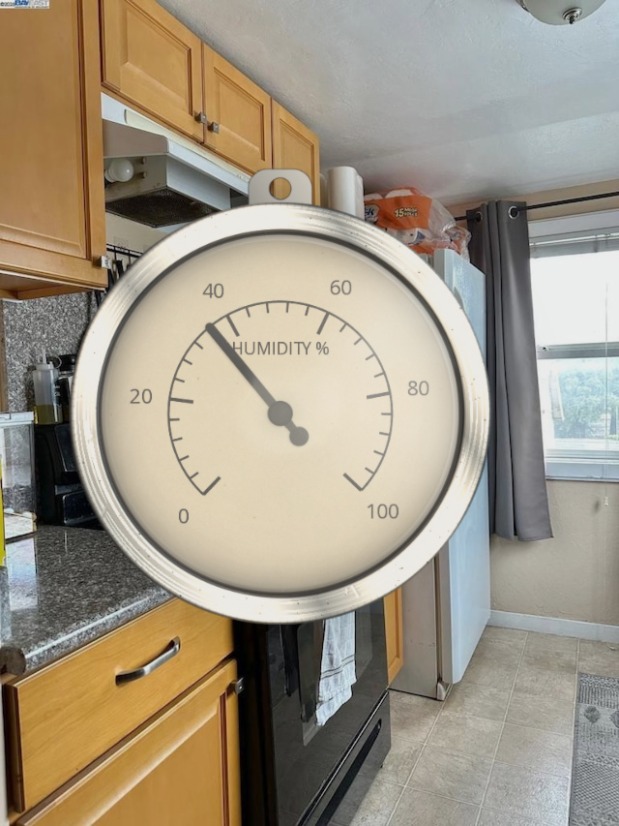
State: 36 %
